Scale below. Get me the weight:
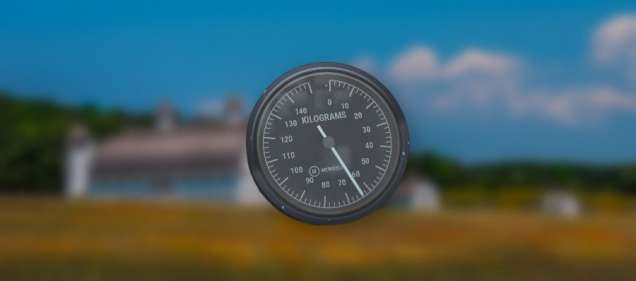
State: 64 kg
